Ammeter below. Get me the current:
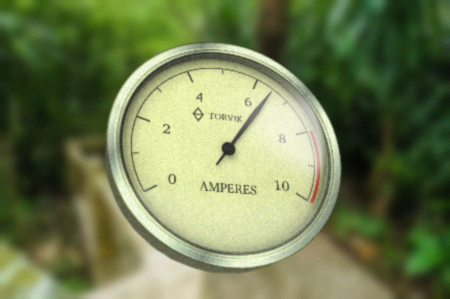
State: 6.5 A
